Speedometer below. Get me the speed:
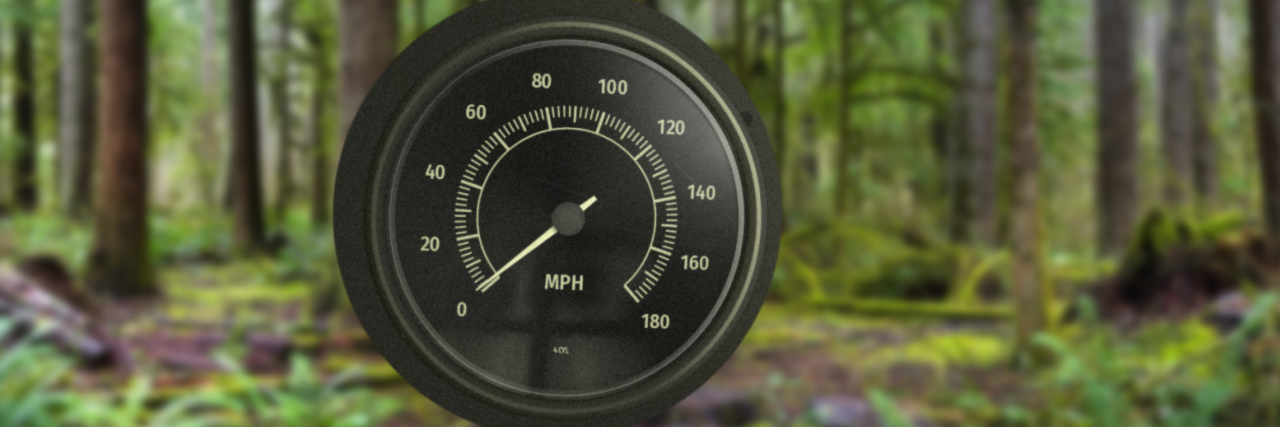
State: 2 mph
